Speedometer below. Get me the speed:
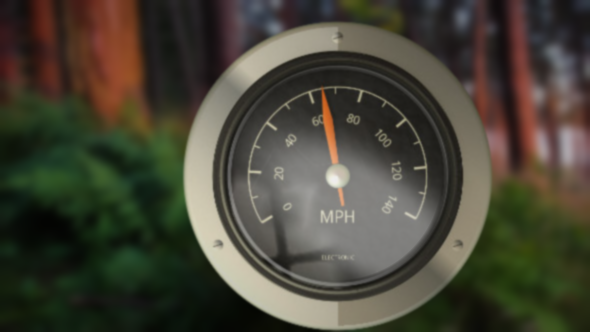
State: 65 mph
